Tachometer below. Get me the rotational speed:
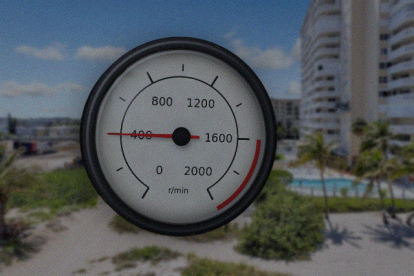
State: 400 rpm
